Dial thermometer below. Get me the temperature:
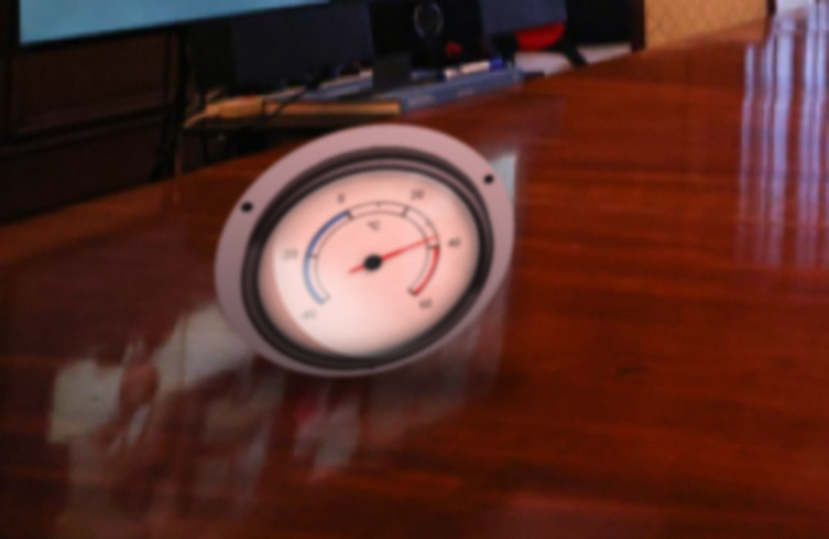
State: 35 °C
